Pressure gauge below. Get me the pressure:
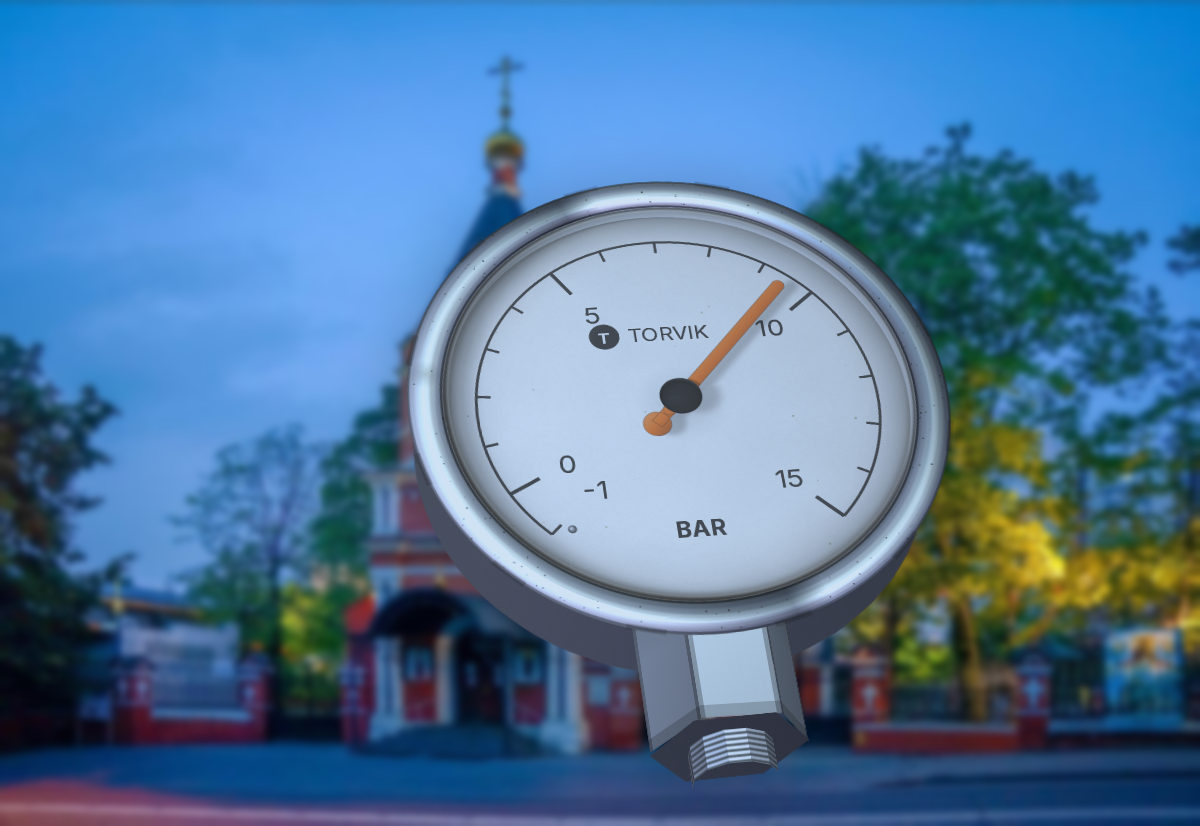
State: 9.5 bar
